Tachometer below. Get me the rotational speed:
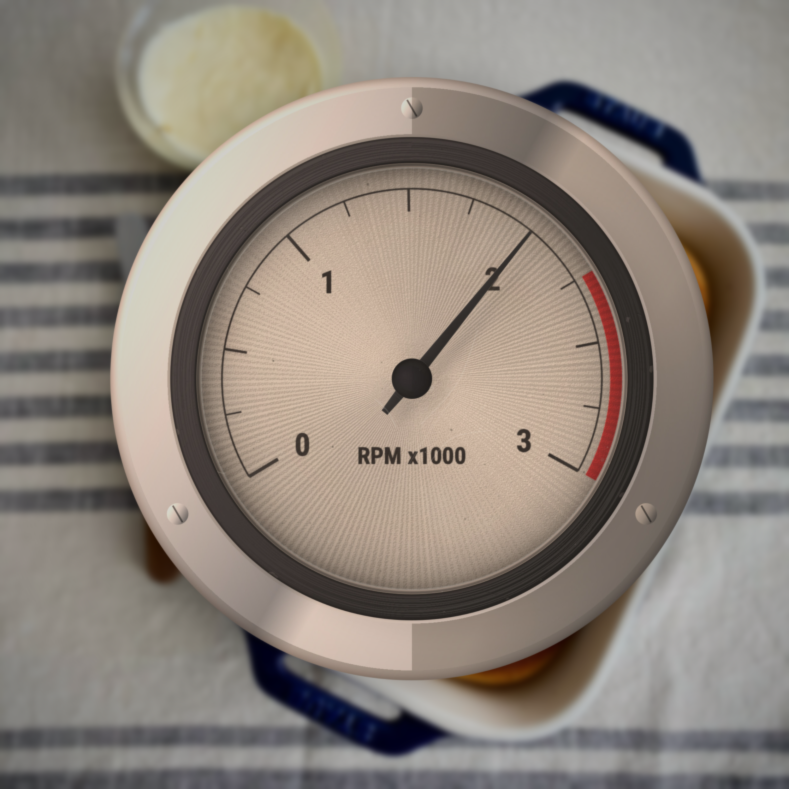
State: 2000 rpm
